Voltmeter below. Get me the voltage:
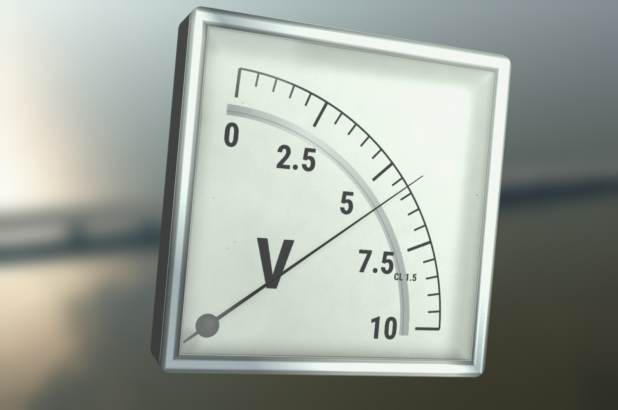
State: 5.75 V
